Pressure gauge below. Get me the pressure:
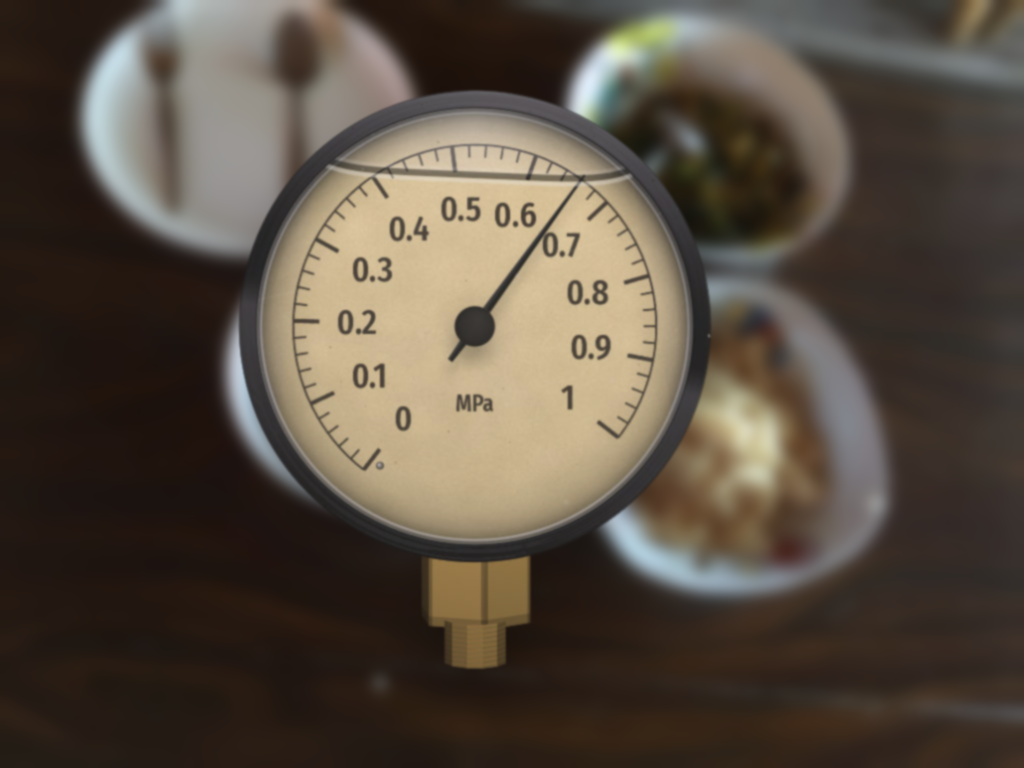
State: 0.66 MPa
